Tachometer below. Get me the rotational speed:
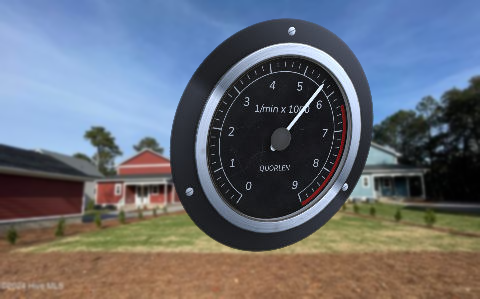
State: 5600 rpm
